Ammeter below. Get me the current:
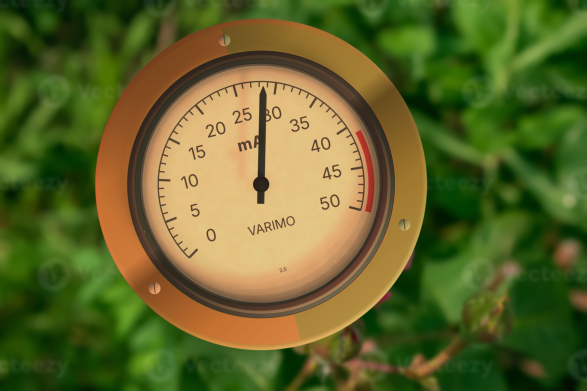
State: 28.5 mA
